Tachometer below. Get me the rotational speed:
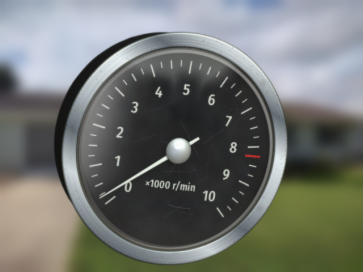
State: 250 rpm
